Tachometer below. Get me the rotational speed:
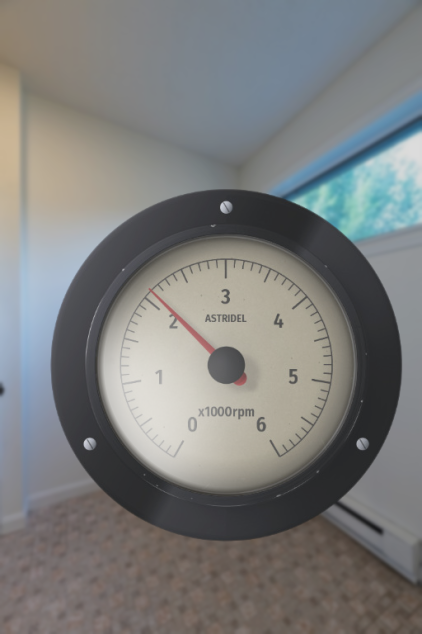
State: 2100 rpm
